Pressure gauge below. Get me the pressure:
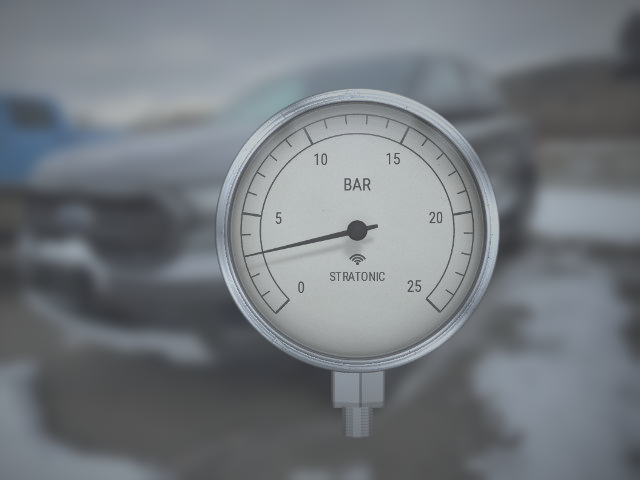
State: 3 bar
